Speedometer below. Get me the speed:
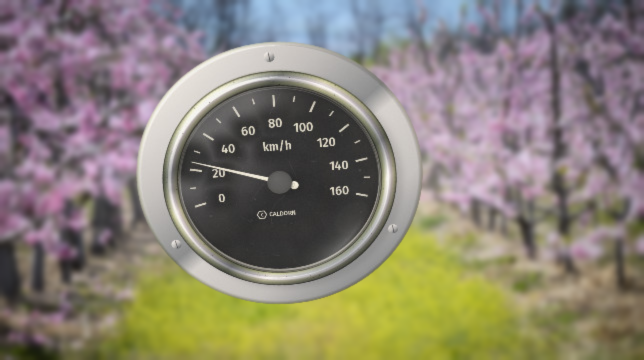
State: 25 km/h
